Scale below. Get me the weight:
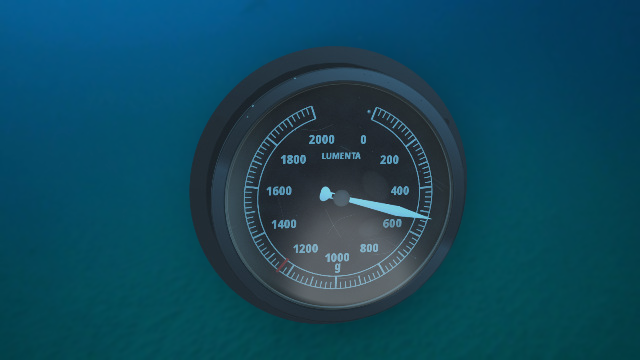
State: 520 g
